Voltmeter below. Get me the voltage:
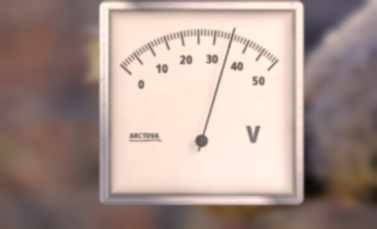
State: 35 V
